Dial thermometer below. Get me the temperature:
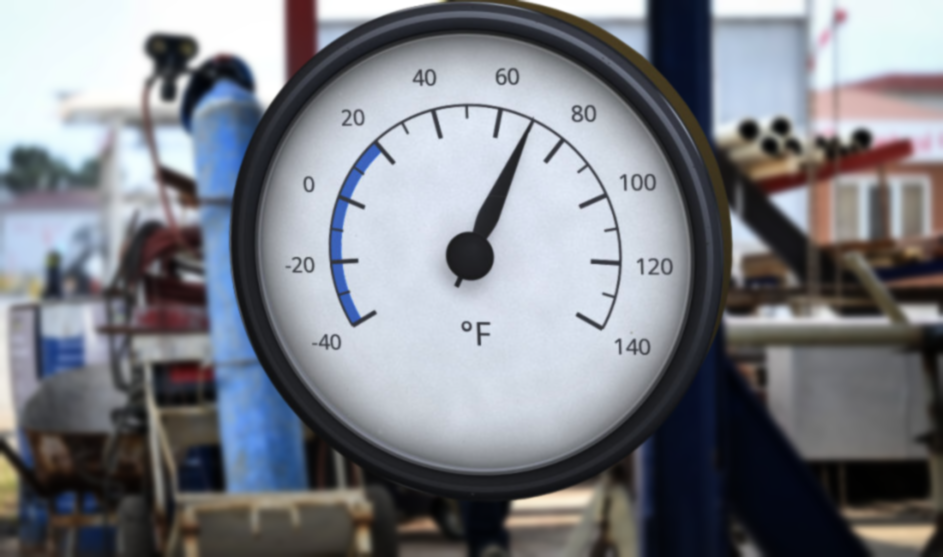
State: 70 °F
